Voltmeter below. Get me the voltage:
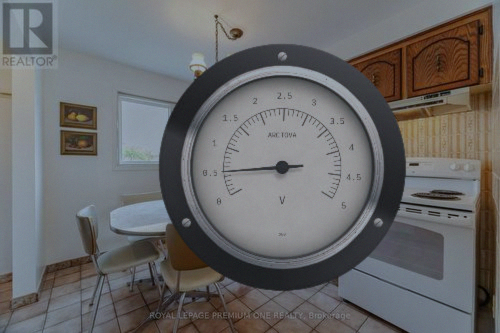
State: 0.5 V
